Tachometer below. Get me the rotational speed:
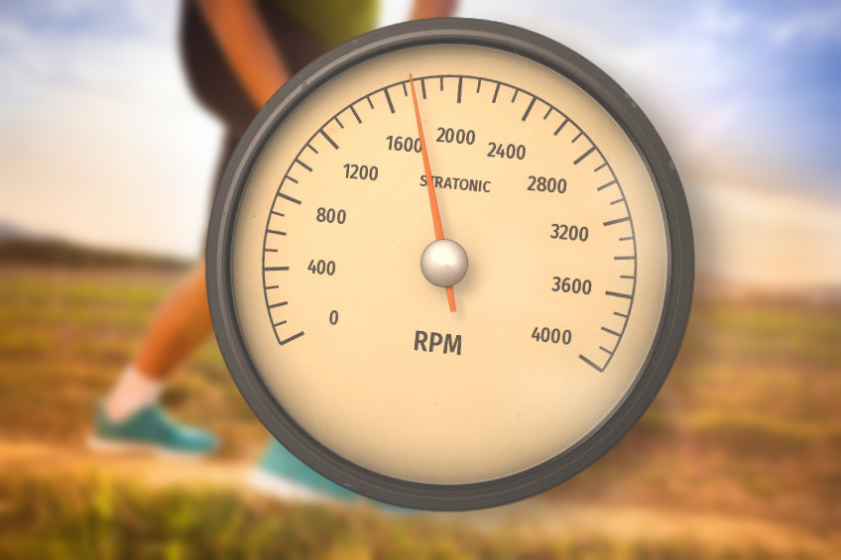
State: 1750 rpm
